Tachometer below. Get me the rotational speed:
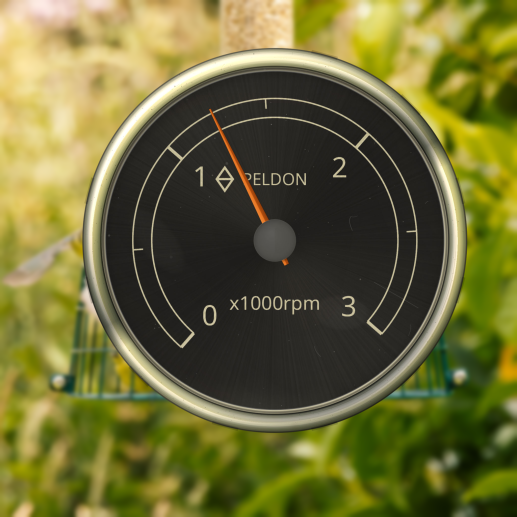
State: 1250 rpm
